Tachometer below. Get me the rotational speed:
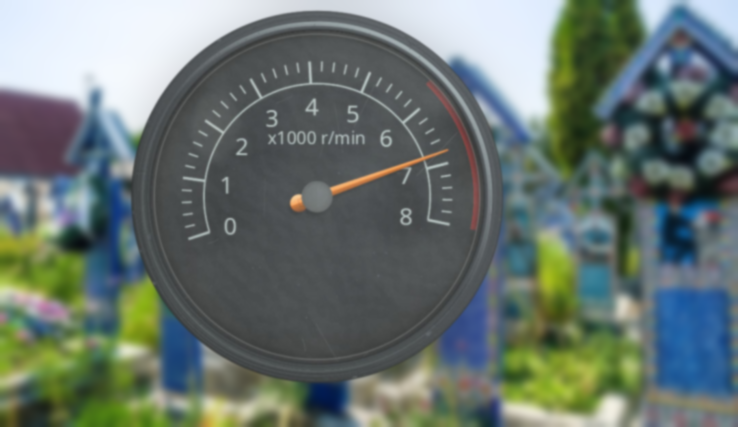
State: 6800 rpm
